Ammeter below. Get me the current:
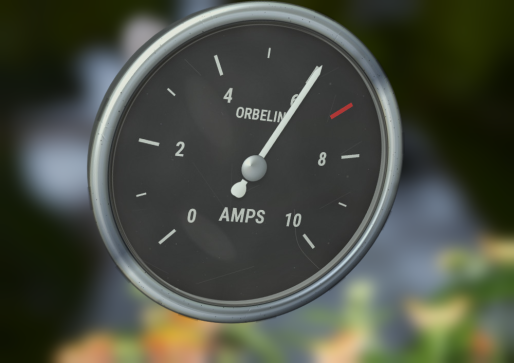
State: 6 A
